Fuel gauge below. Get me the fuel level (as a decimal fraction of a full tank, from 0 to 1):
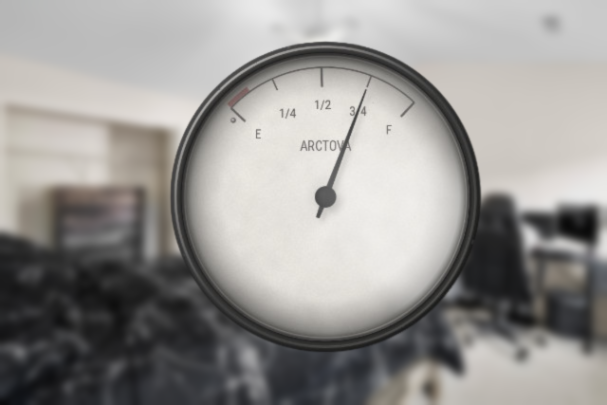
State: 0.75
